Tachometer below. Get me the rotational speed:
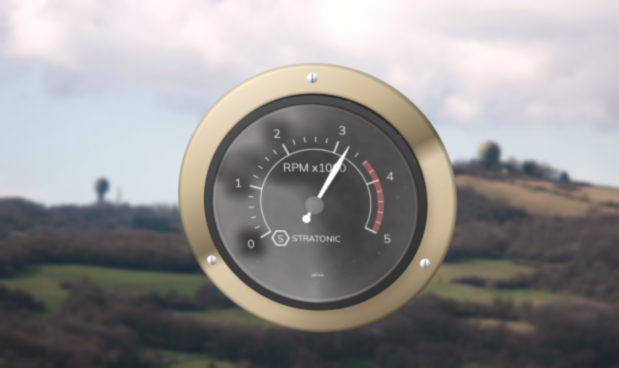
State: 3200 rpm
